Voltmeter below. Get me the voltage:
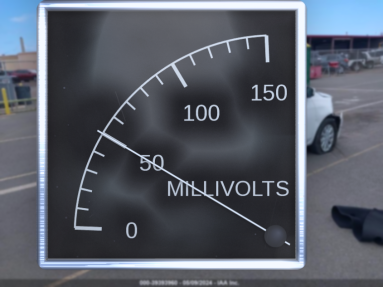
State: 50 mV
